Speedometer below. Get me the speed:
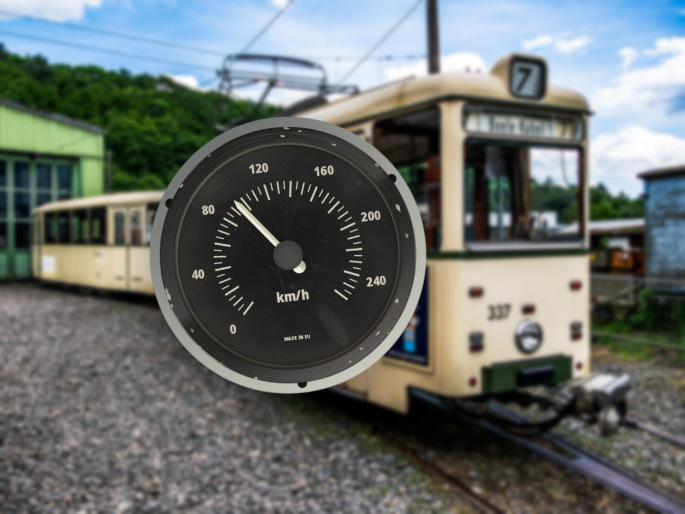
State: 95 km/h
